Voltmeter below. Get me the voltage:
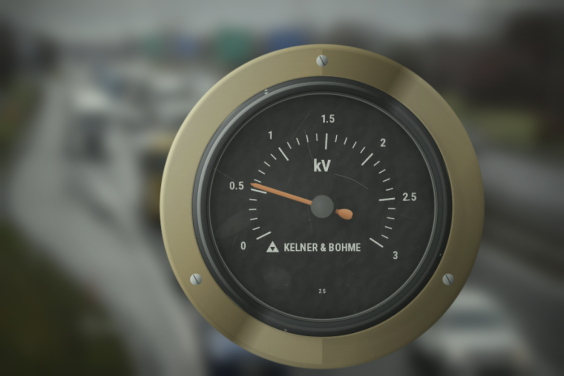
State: 0.55 kV
